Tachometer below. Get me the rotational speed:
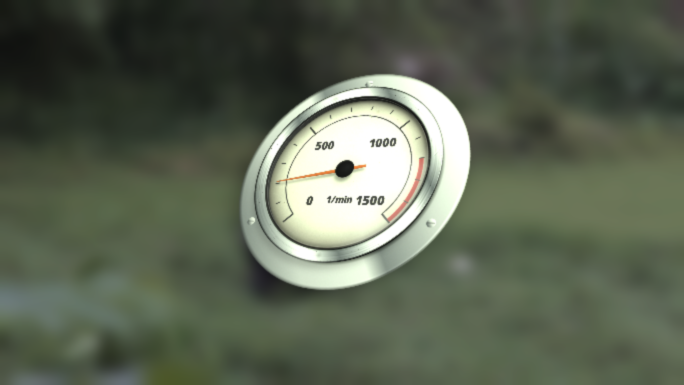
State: 200 rpm
